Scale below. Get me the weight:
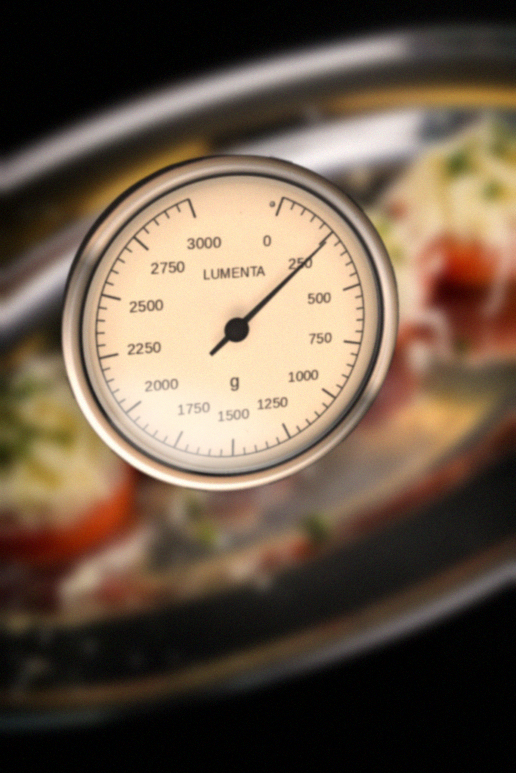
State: 250 g
